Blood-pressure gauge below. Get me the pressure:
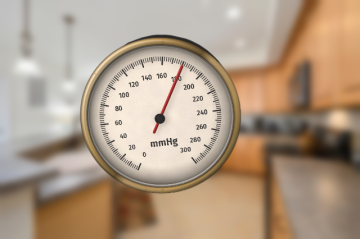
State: 180 mmHg
